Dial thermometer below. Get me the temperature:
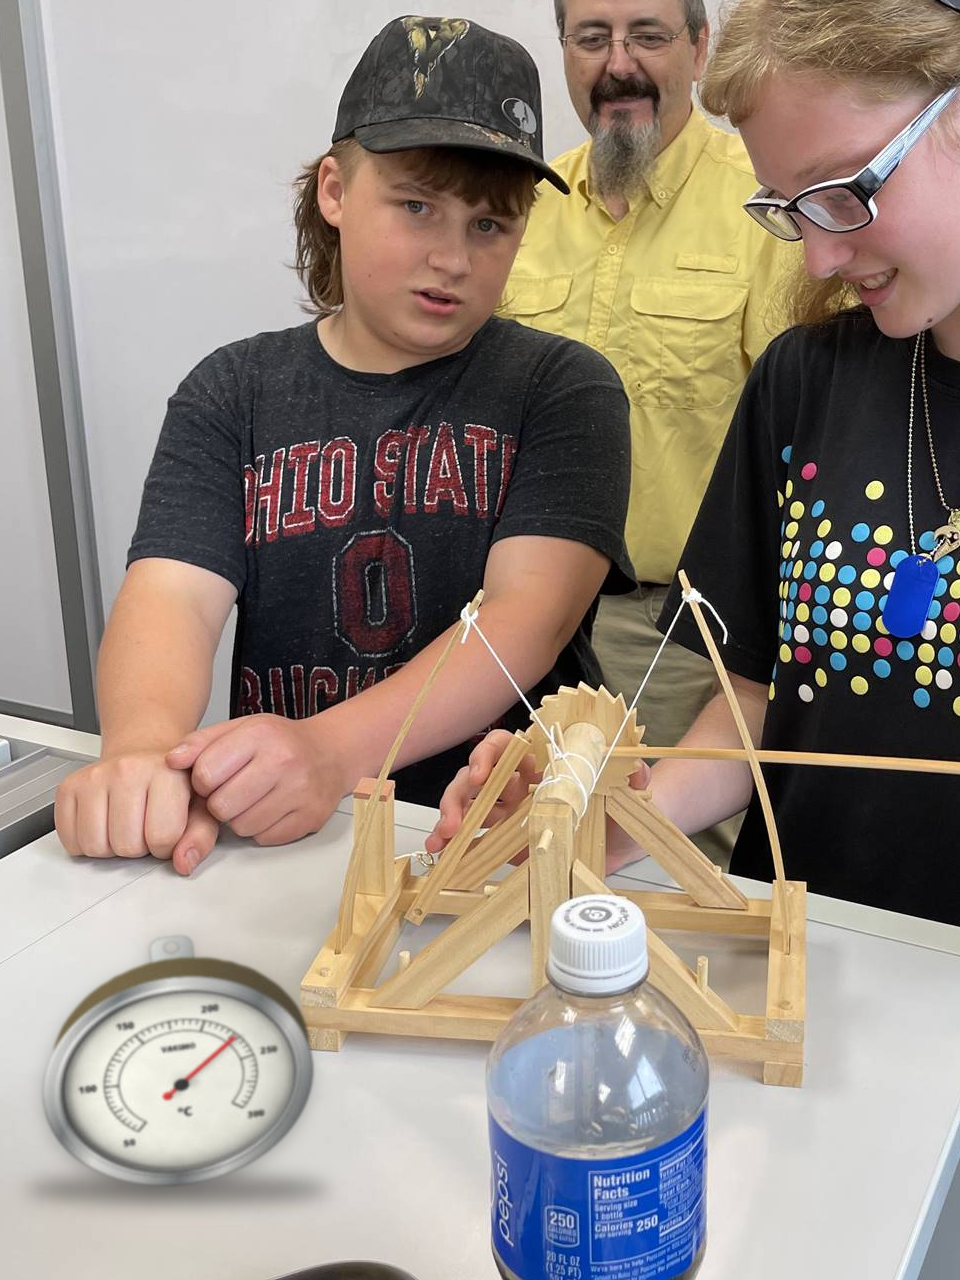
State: 225 °C
